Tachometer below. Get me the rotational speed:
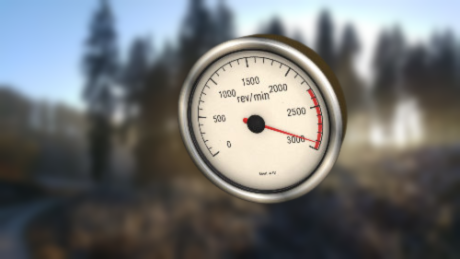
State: 2900 rpm
